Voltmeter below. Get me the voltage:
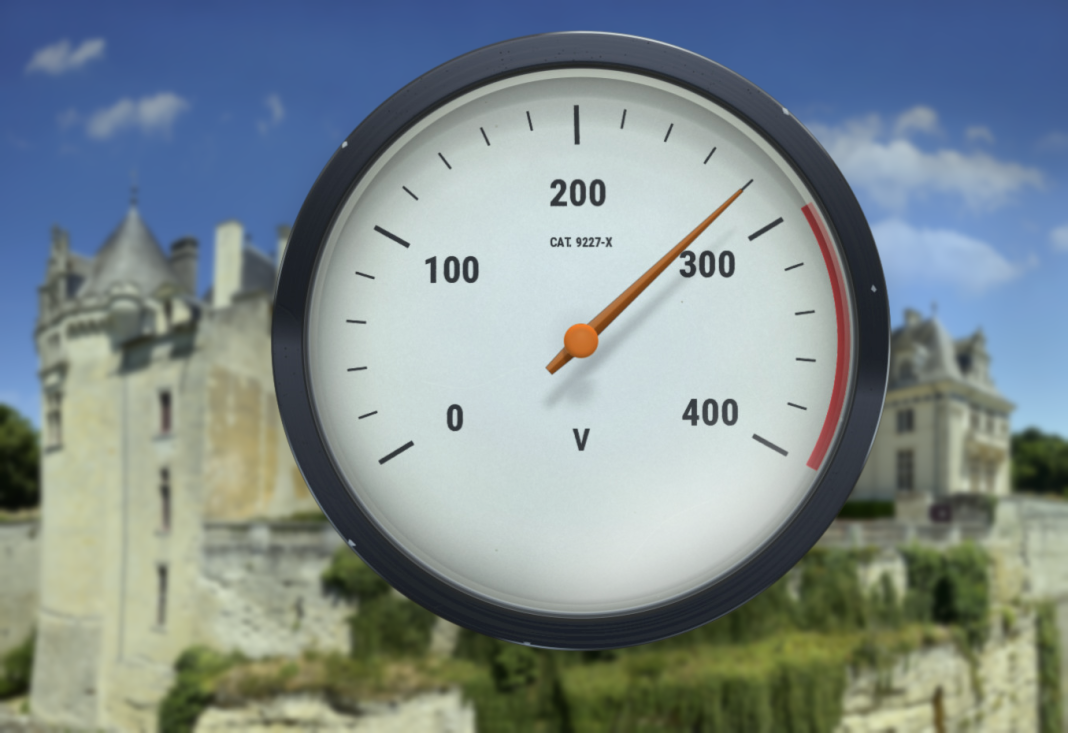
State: 280 V
